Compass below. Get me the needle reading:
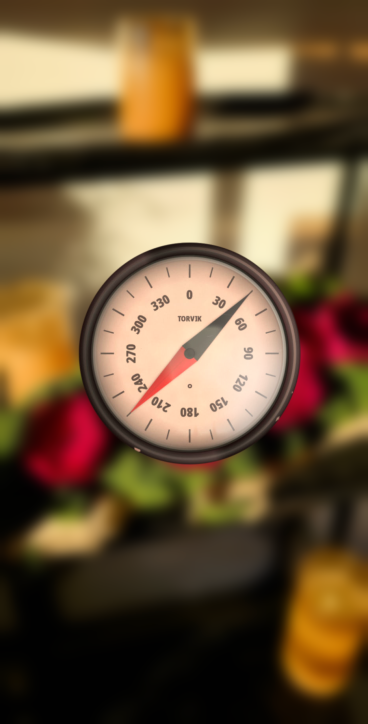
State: 225 °
